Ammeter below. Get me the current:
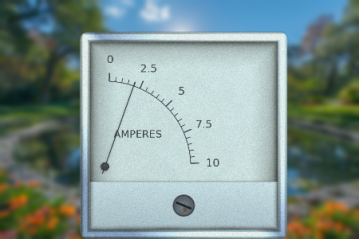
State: 2 A
